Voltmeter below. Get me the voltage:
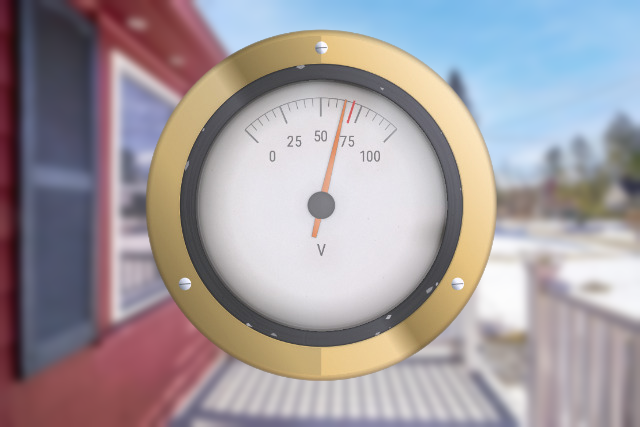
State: 65 V
